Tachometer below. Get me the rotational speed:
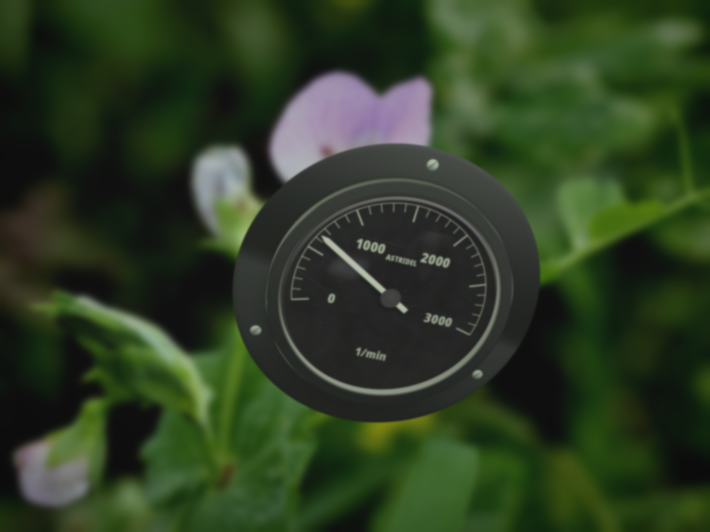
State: 650 rpm
